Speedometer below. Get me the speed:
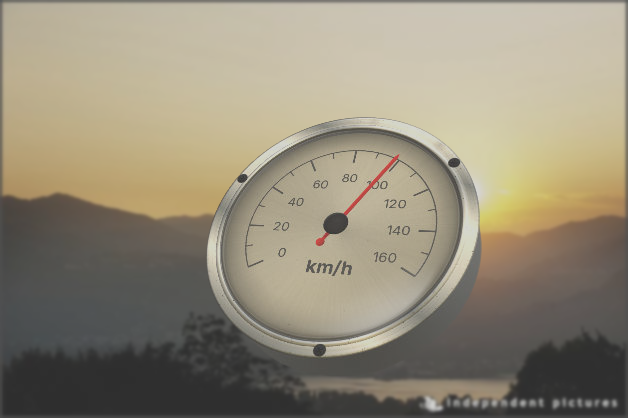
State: 100 km/h
